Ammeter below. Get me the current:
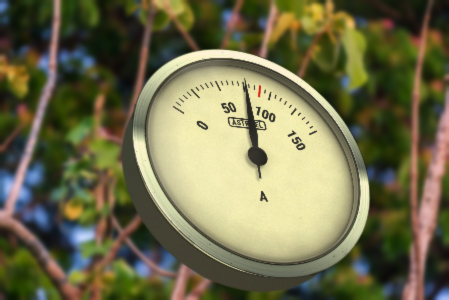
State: 75 A
